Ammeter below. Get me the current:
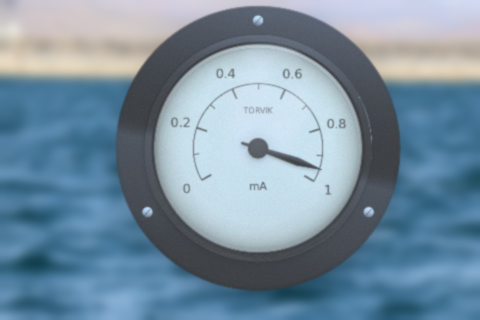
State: 0.95 mA
